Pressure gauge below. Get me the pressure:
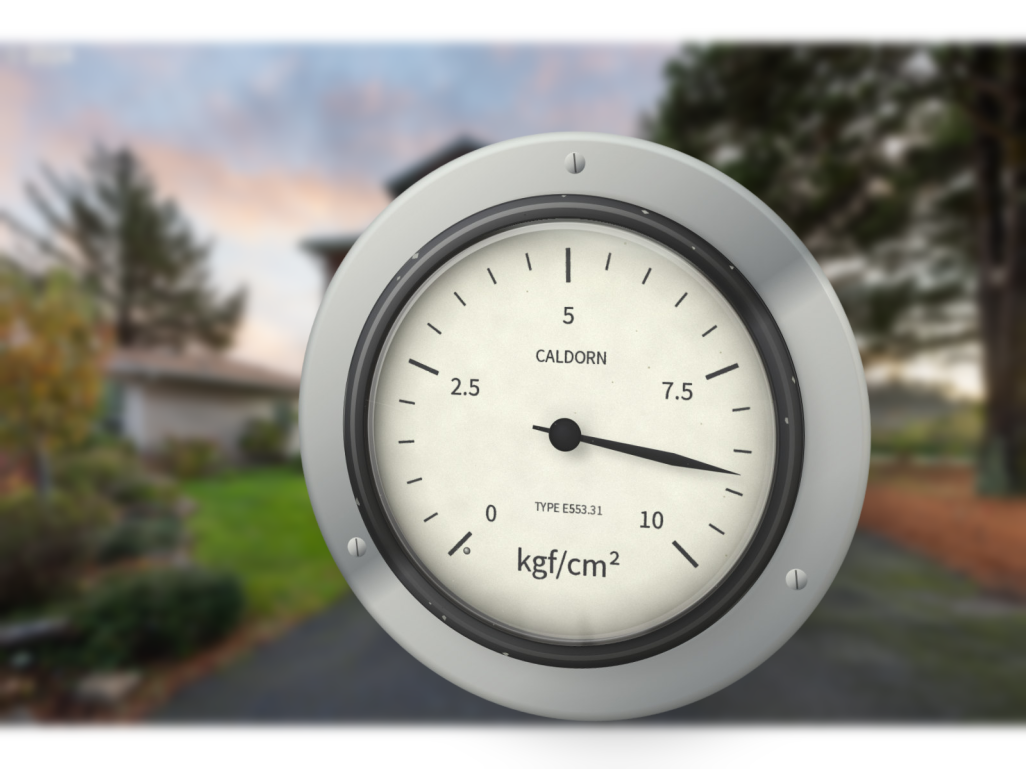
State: 8.75 kg/cm²
